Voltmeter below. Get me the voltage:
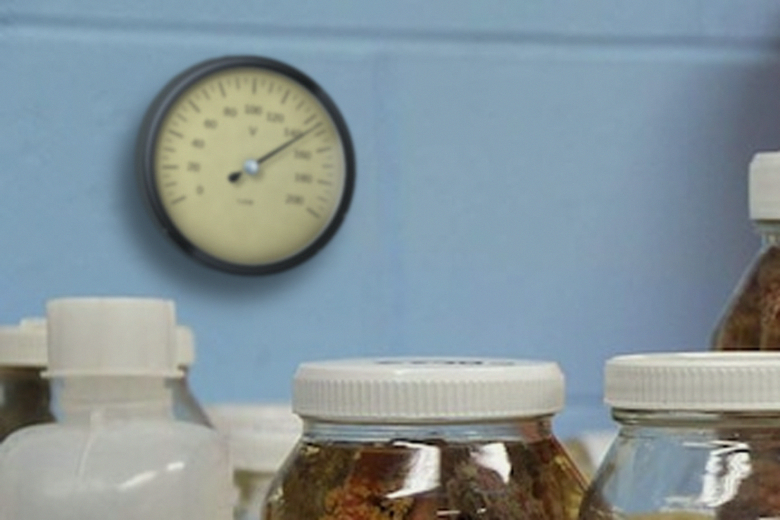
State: 145 V
